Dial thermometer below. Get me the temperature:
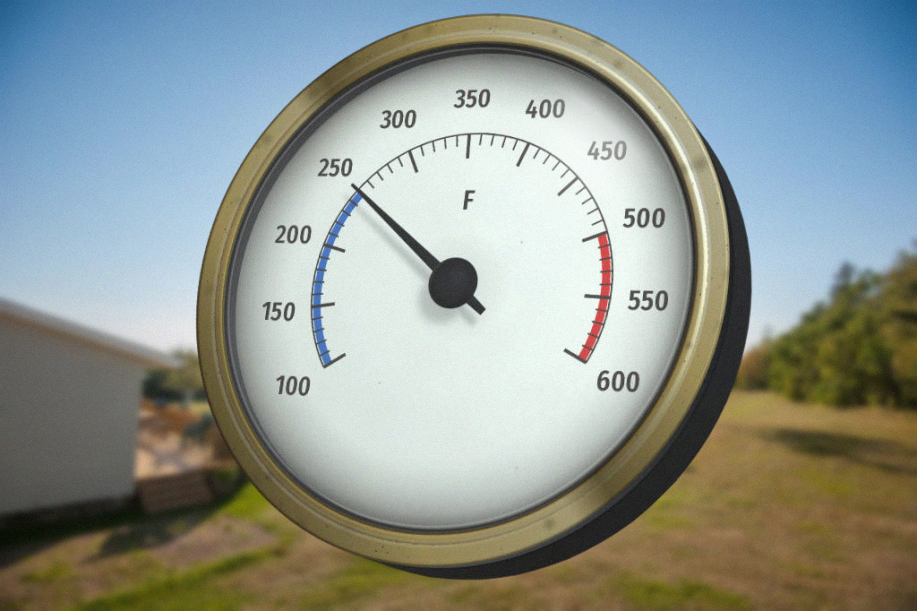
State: 250 °F
